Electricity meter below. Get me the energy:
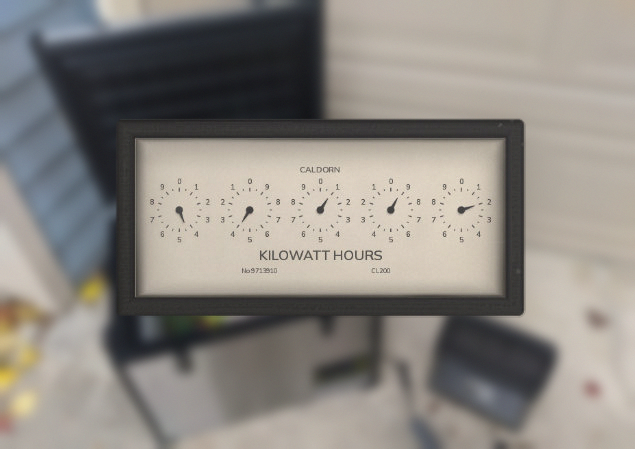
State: 44092 kWh
